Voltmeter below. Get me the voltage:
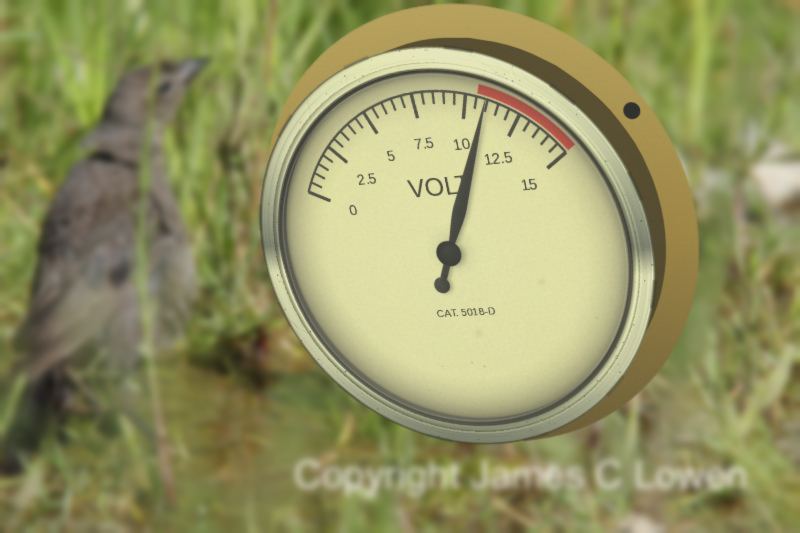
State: 11 V
